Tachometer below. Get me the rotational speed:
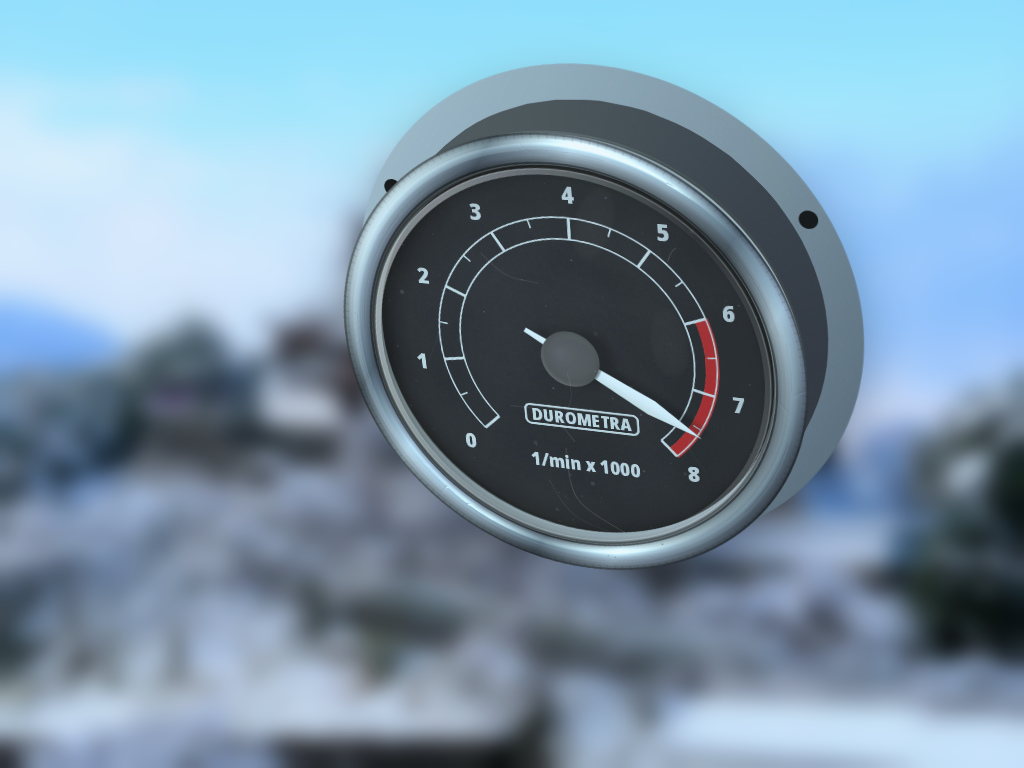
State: 7500 rpm
